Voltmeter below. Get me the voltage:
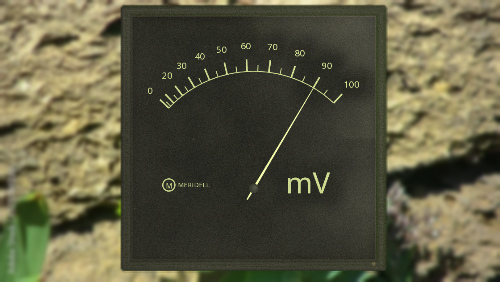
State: 90 mV
